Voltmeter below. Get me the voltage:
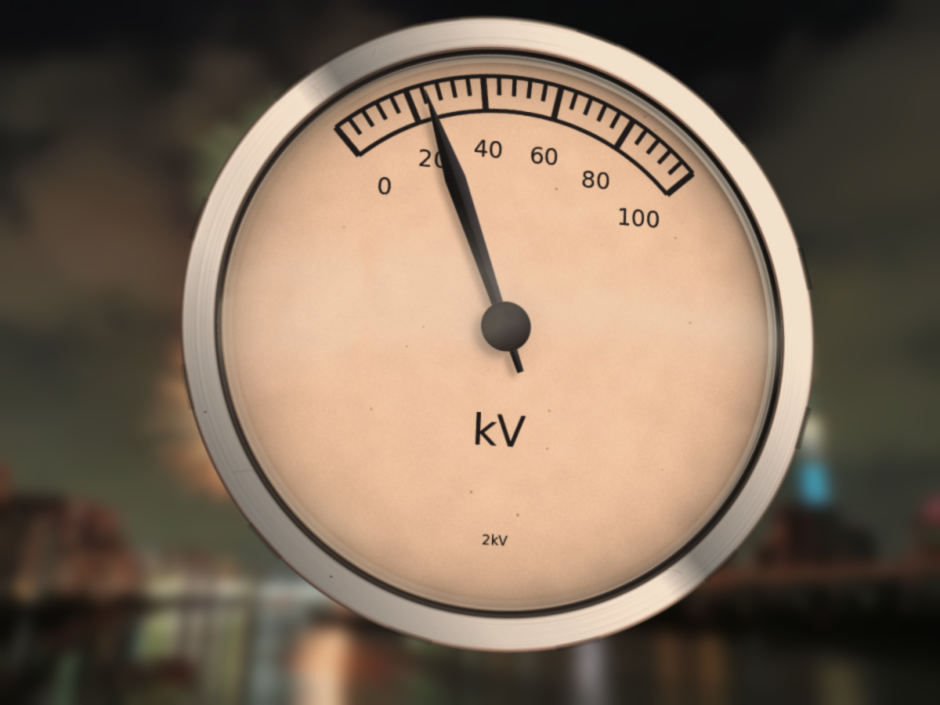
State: 24 kV
